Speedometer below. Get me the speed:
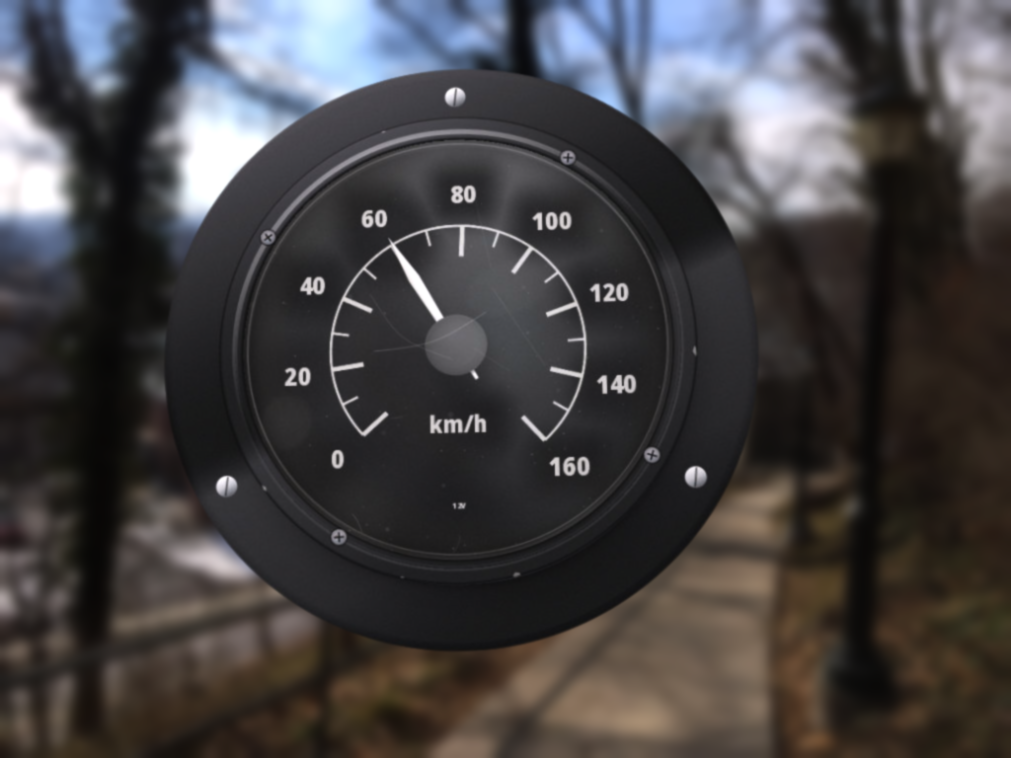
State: 60 km/h
